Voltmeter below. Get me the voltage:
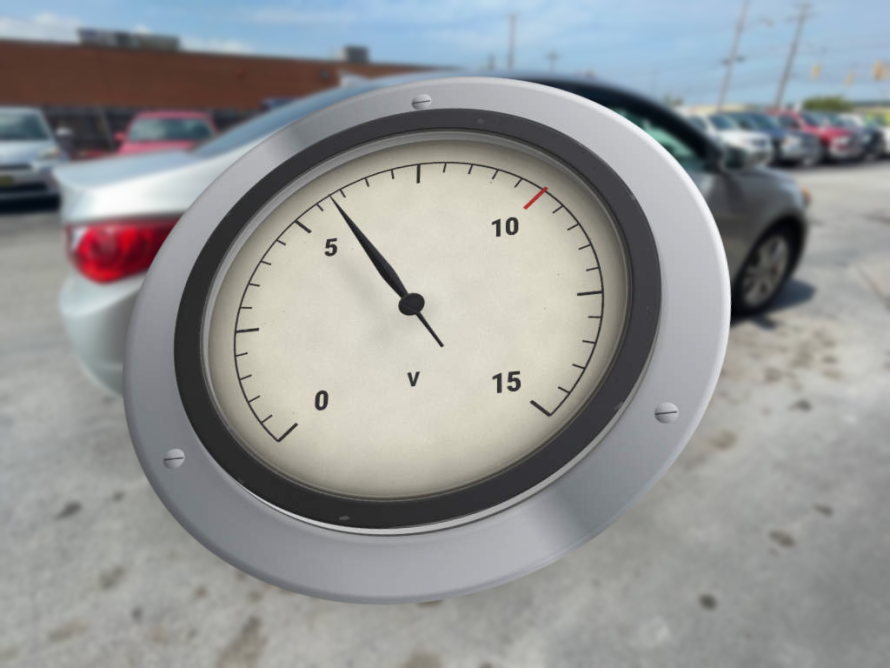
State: 5.75 V
